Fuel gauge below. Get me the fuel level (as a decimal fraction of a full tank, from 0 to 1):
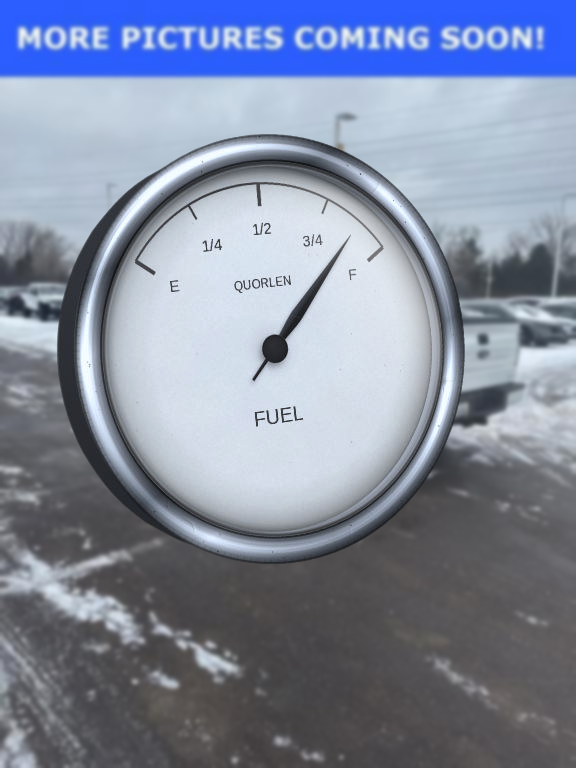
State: 0.875
